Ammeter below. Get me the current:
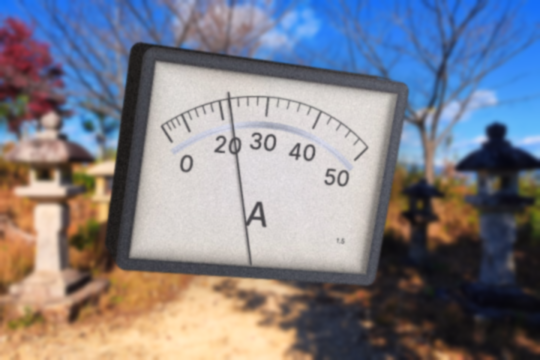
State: 22 A
